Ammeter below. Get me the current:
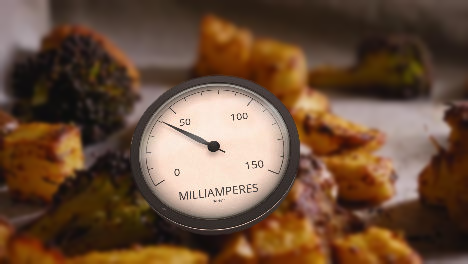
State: 40 mA
